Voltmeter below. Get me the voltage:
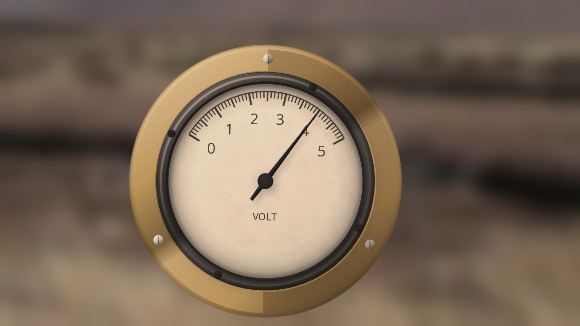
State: 4 V
